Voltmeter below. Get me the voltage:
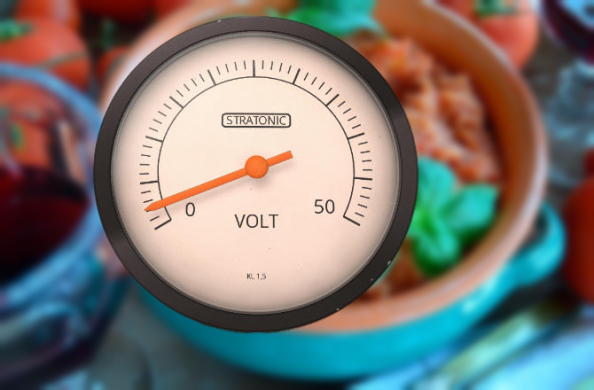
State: 2 V
